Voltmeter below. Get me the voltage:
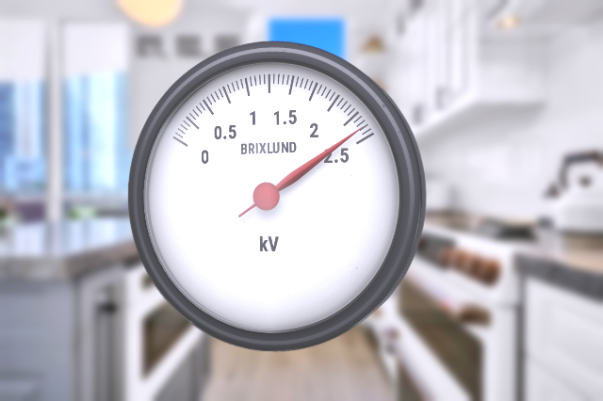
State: 2.4 kV
